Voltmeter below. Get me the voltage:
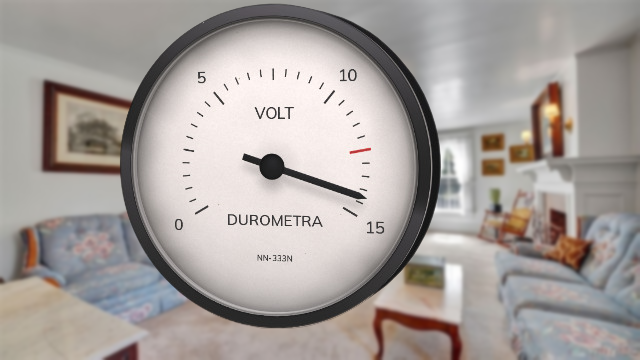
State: 14.25 V
